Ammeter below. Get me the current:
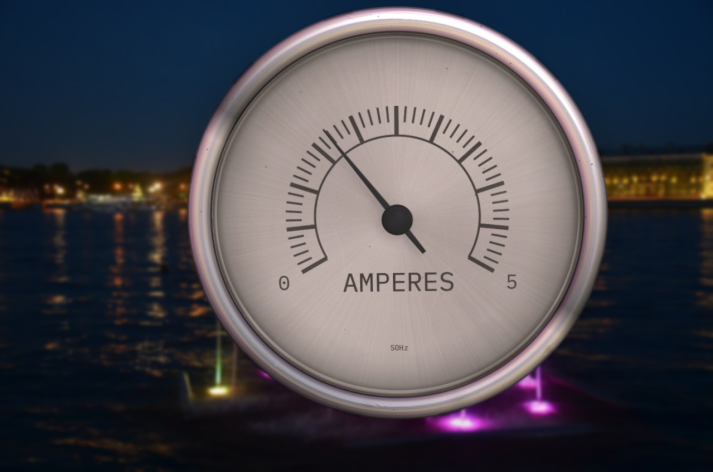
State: 1.7 A
